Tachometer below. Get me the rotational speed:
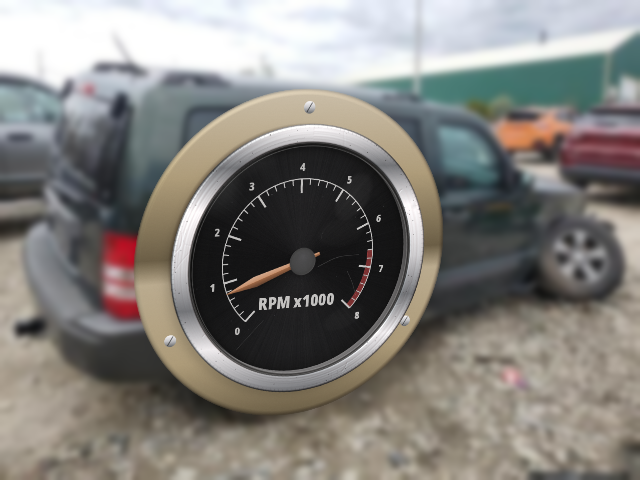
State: 800 rpm
